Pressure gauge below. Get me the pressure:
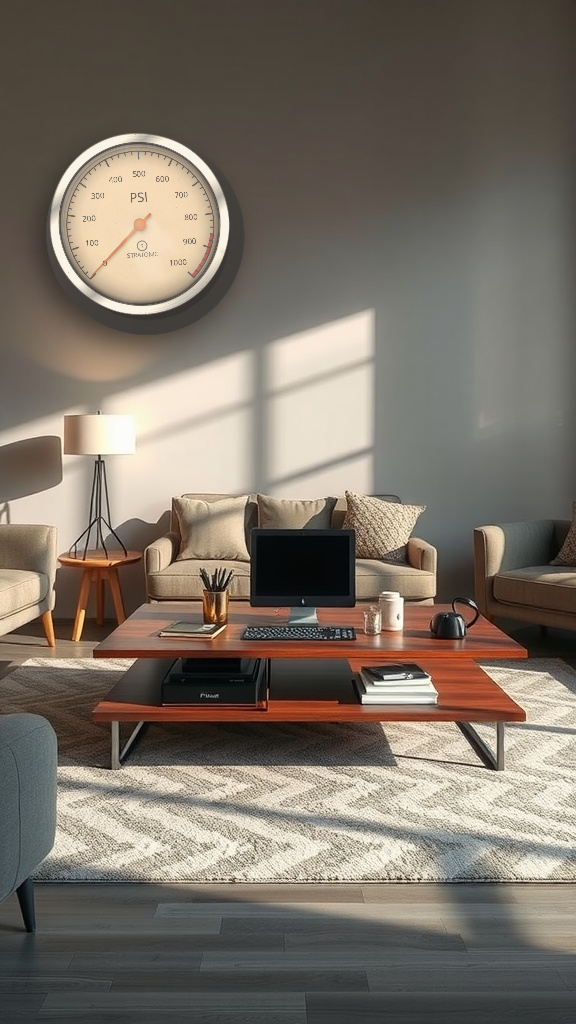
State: 0 psi
